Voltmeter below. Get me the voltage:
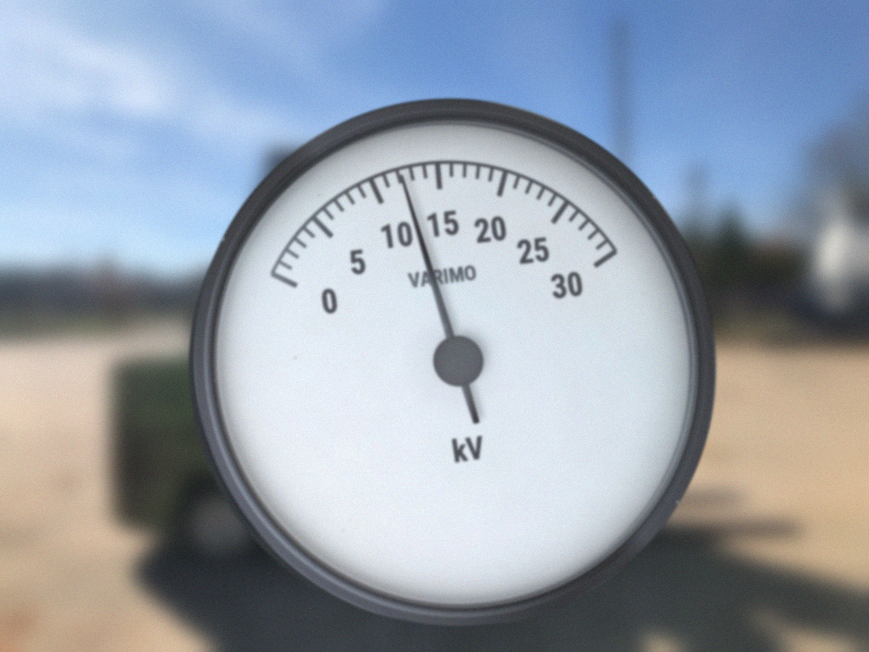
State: 12 kV
